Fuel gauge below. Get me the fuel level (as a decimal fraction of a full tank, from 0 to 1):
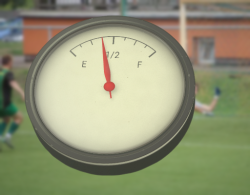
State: 0.375
